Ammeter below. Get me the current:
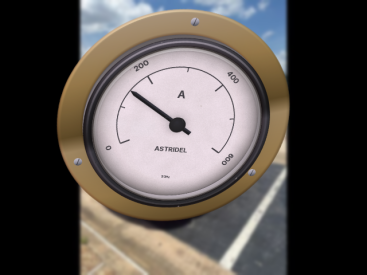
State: 150 A
